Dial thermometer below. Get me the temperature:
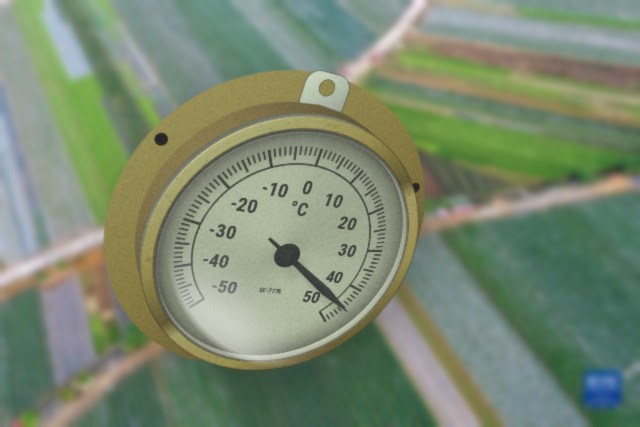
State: 45 °C
